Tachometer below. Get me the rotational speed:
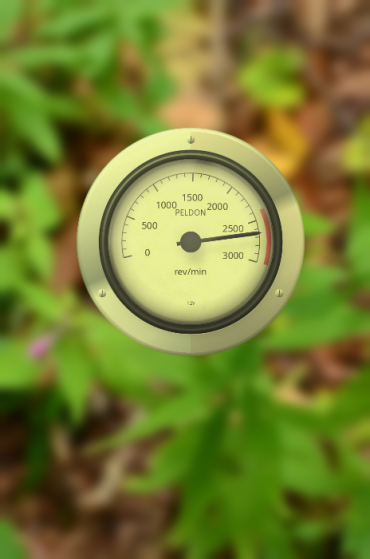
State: 2650 rpm
